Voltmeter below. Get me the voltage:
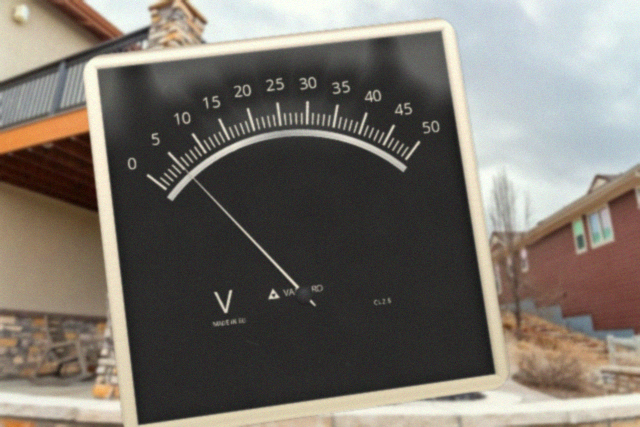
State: 5 V
